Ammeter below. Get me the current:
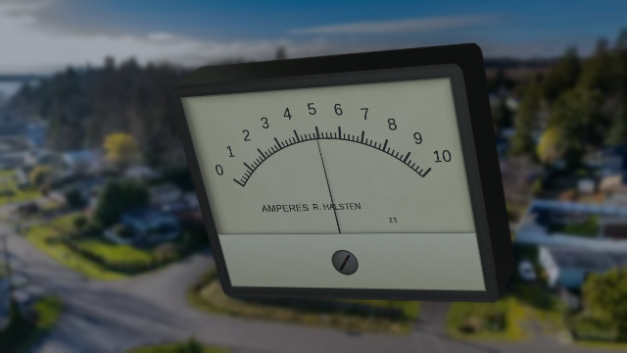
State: 5 A
